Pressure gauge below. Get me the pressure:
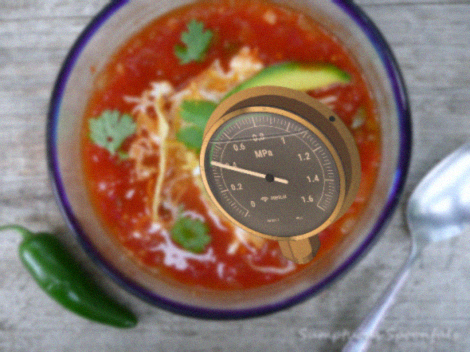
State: 0.4 MPa
